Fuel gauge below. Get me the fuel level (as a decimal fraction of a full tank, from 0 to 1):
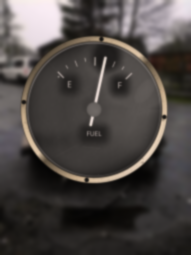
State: 0.625
